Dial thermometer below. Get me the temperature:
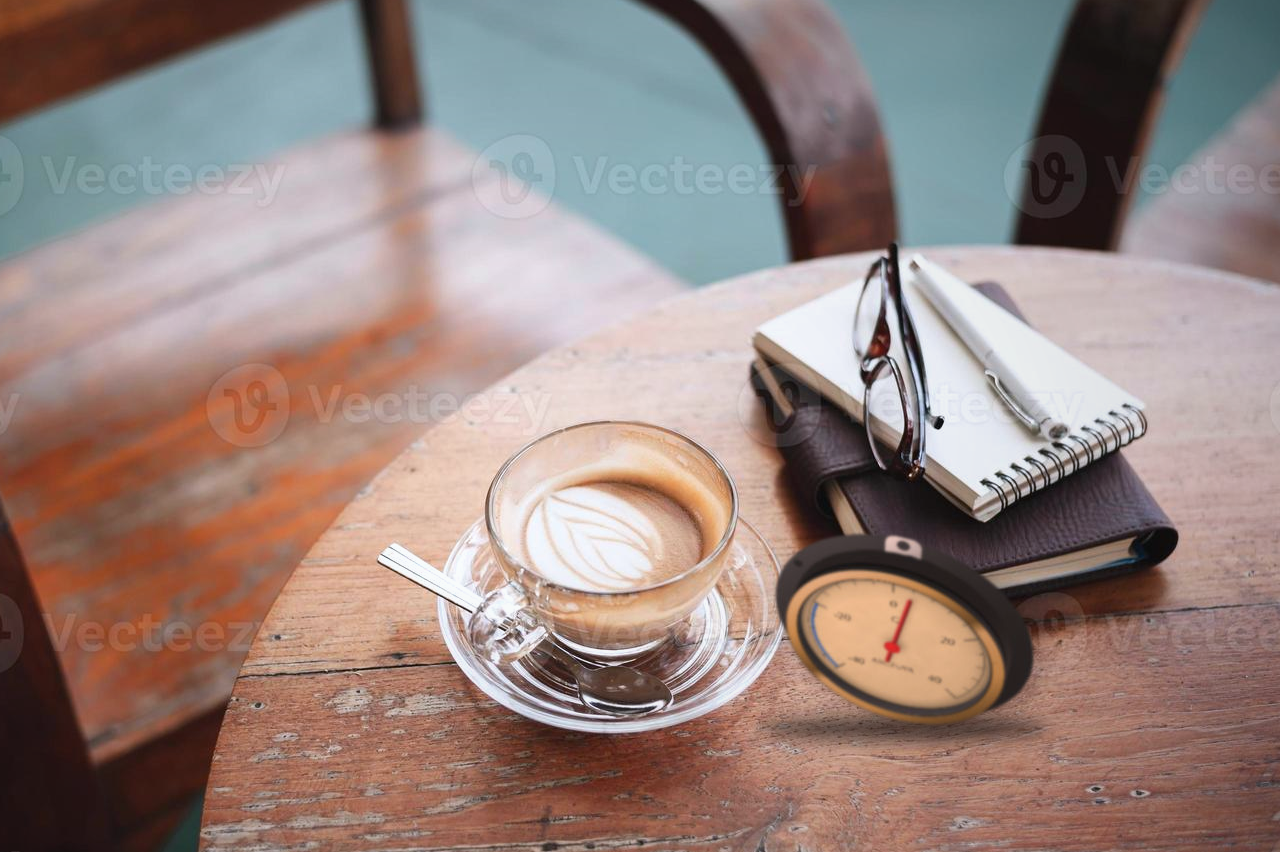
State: 4 °C
